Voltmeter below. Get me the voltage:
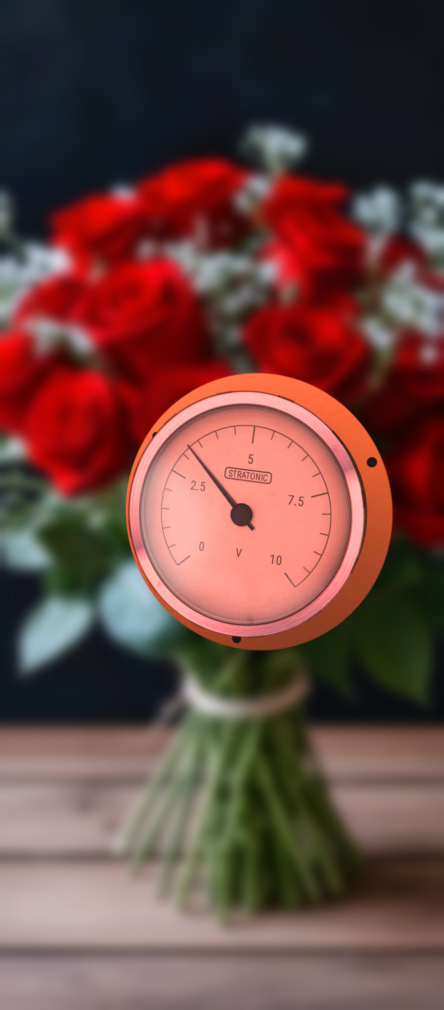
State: 3.25 V
